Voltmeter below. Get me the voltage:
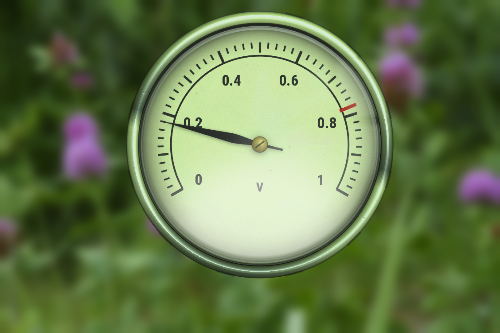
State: 0.18 V
